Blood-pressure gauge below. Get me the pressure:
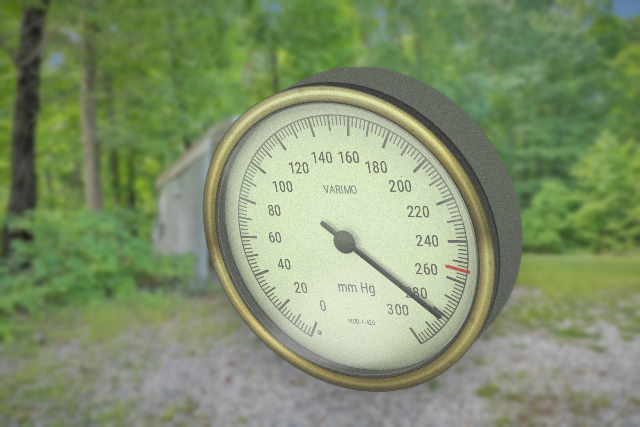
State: 280 mmHg
